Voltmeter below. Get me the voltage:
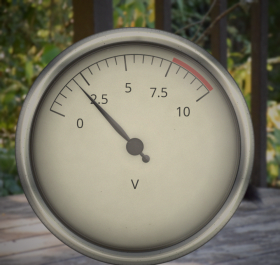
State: 2 V
